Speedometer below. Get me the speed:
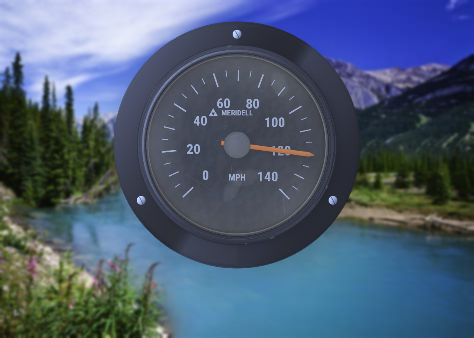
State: 120 mph
